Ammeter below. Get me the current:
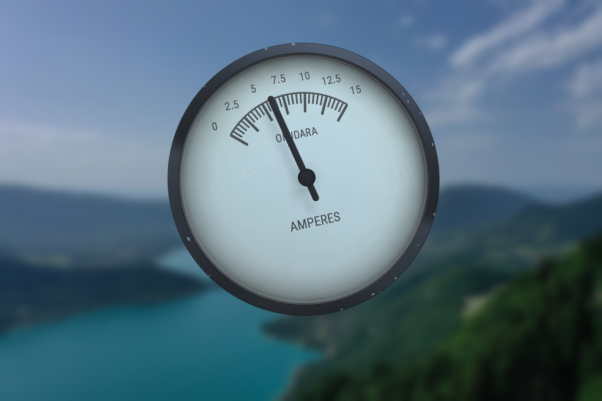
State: 6 A
